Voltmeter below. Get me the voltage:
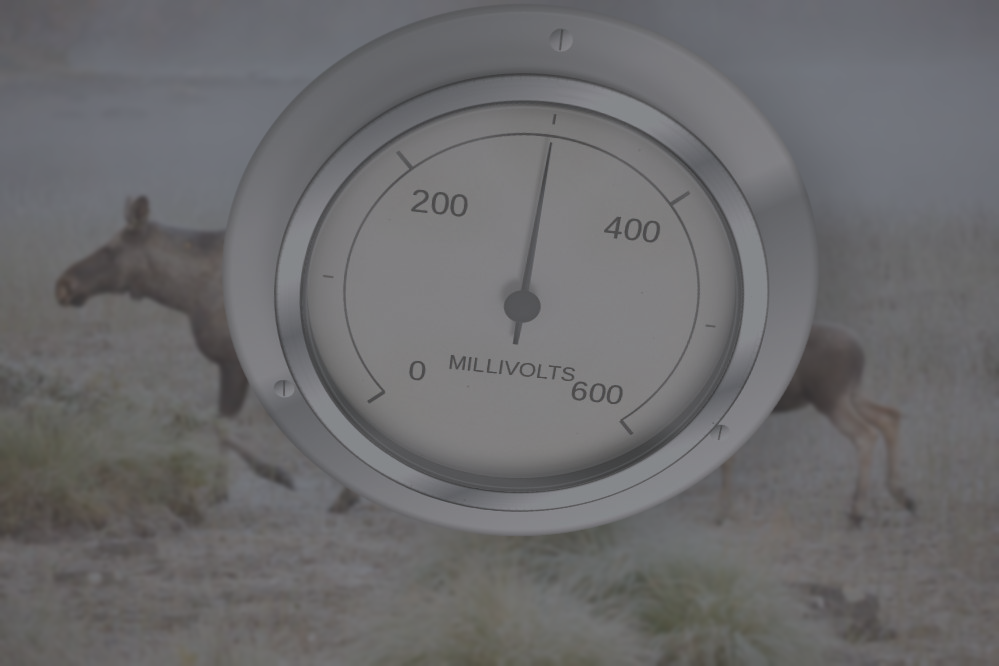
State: 300 mV
